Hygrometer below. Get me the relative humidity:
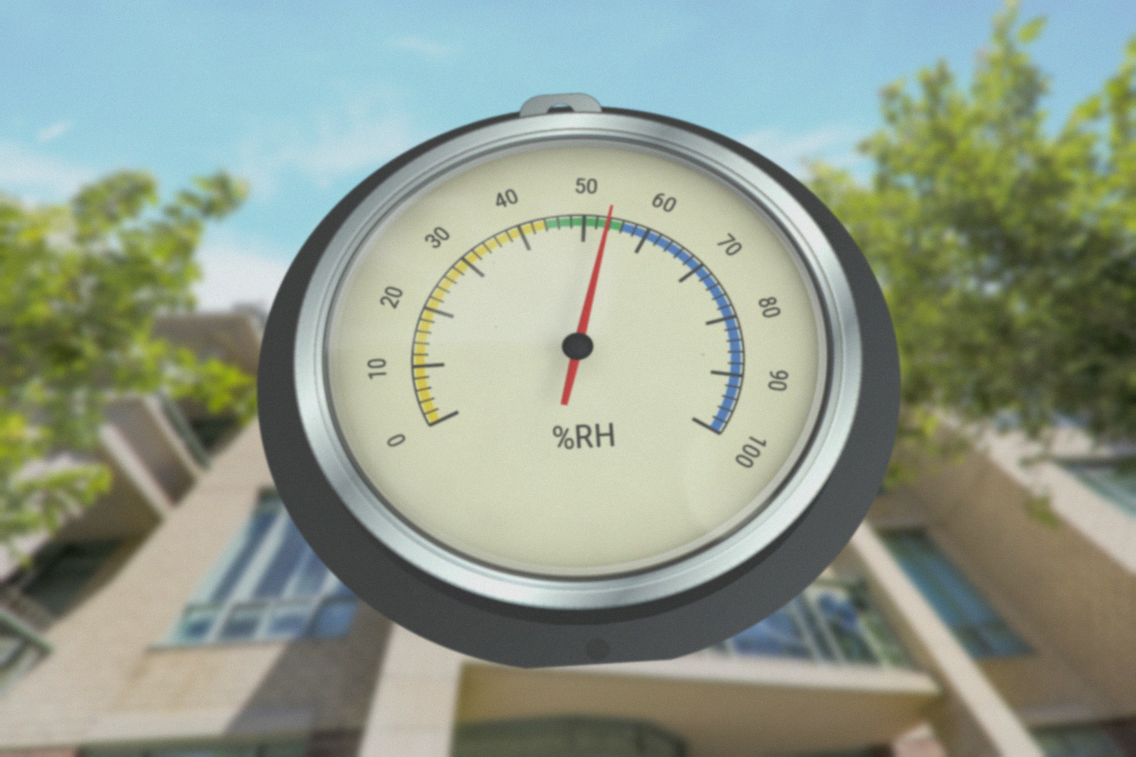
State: 54 %
